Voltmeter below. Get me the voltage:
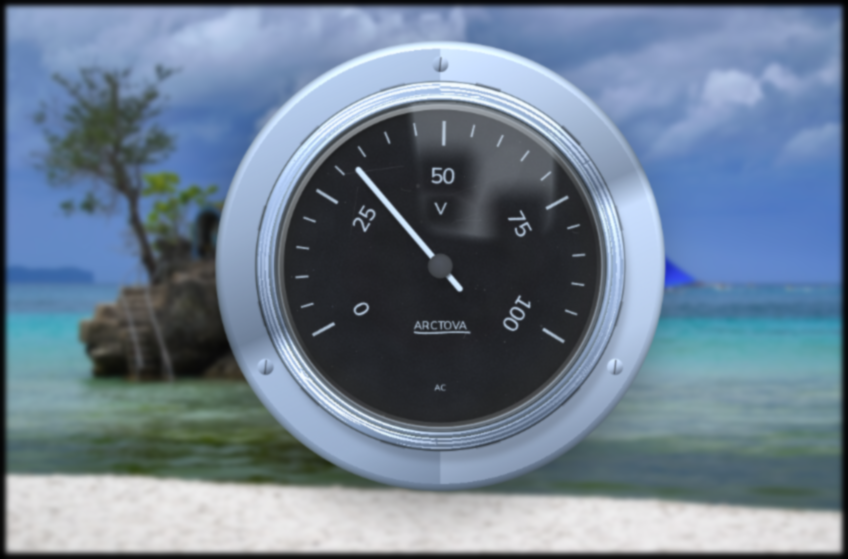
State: 32.5 V
